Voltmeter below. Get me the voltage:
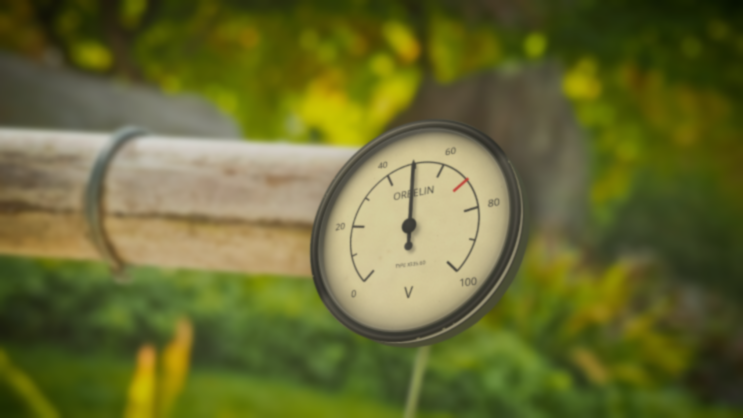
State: 50 V
